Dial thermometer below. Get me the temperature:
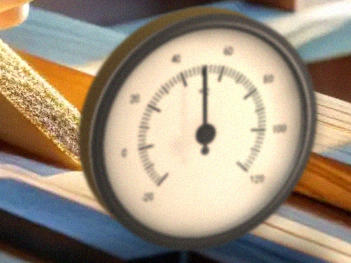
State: 50 °F
